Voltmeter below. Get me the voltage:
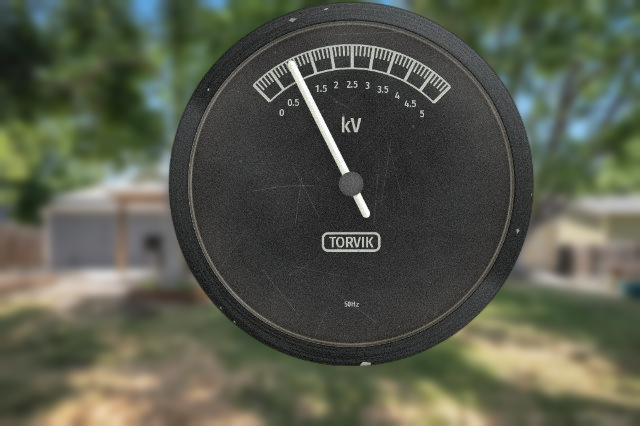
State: 1 kV
